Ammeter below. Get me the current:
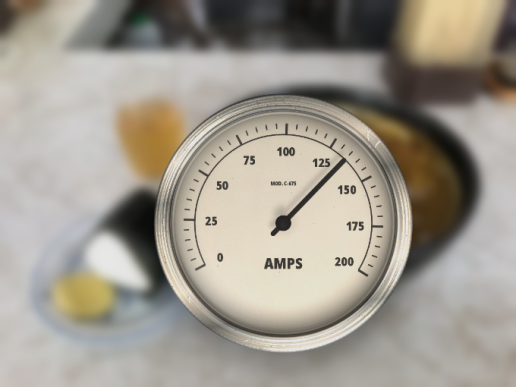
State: 135 A
